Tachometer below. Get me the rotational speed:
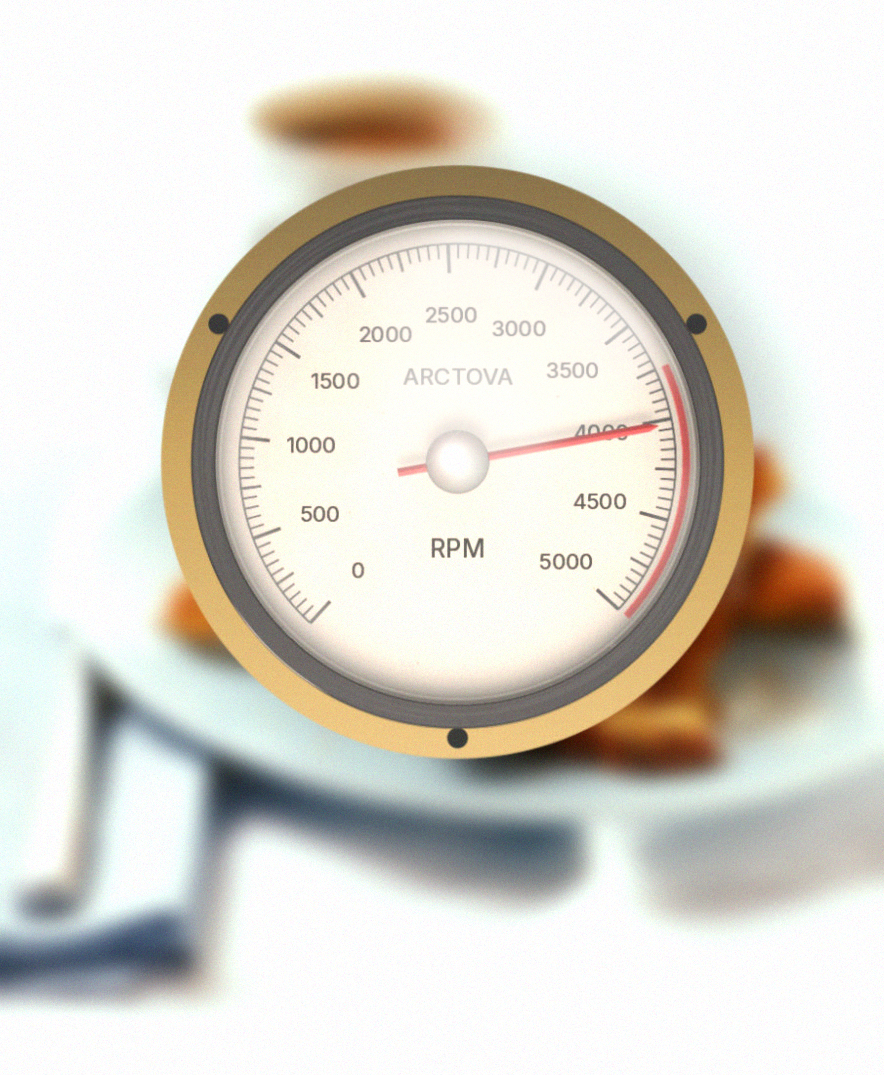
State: 4025 rpm
